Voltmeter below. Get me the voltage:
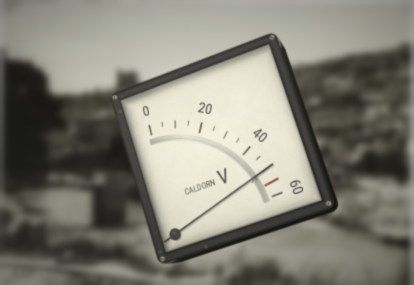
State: 50 V
